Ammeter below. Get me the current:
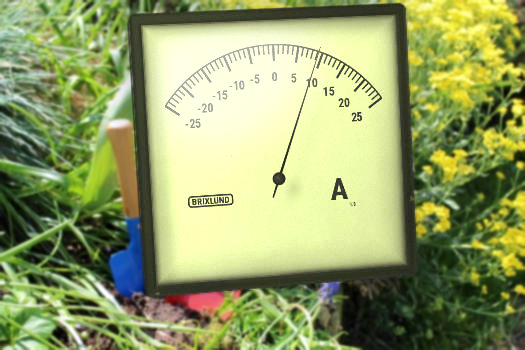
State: 9 A
